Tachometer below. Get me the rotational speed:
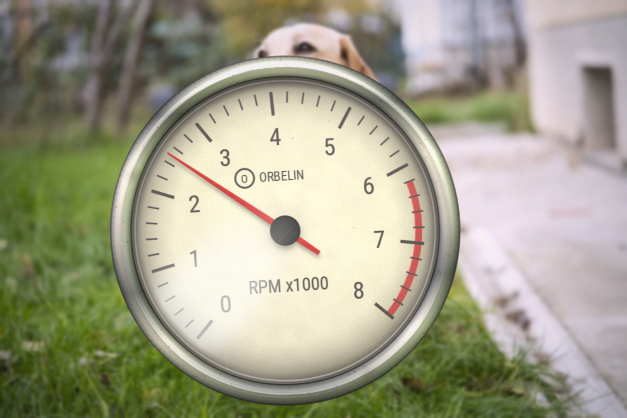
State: 2500 rpm
